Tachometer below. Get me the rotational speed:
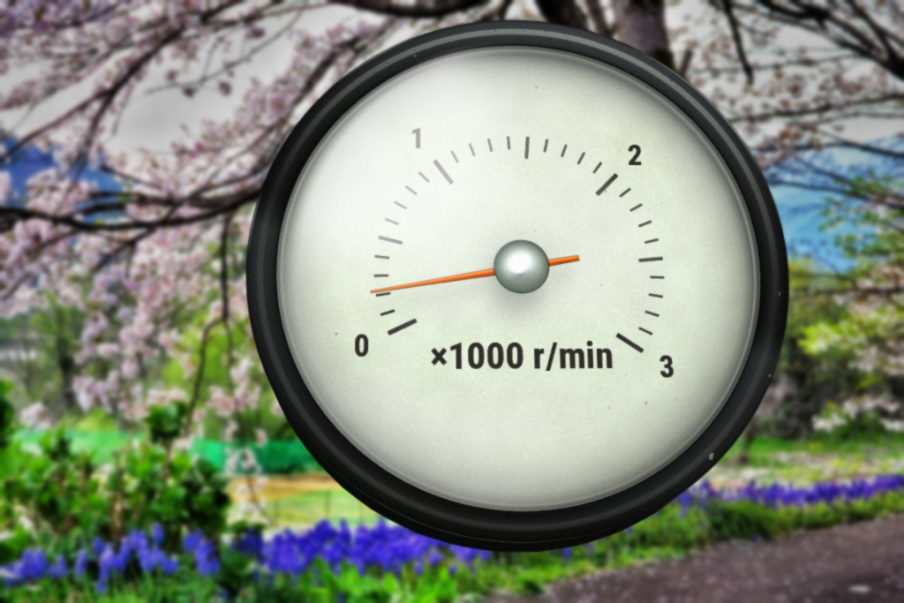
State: 200 rpm
